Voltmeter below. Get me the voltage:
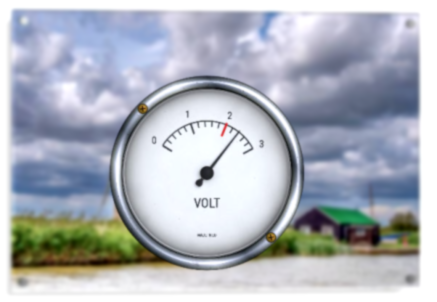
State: 2.4 V
